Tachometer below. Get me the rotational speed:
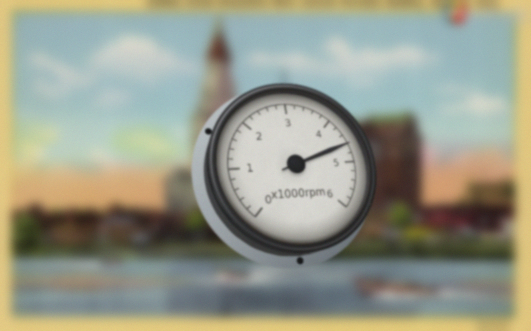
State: 4600 rpm
